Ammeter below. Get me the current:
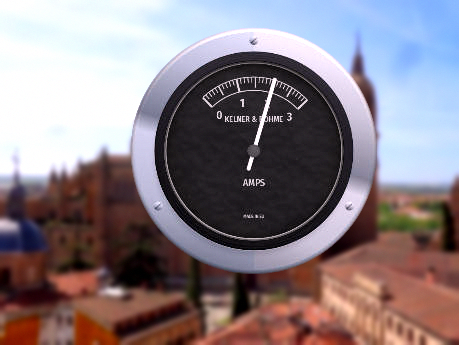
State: 2 A
